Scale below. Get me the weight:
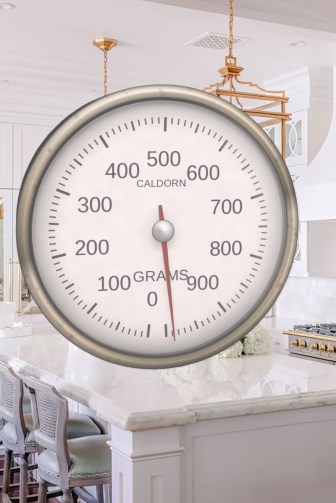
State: 990 g
